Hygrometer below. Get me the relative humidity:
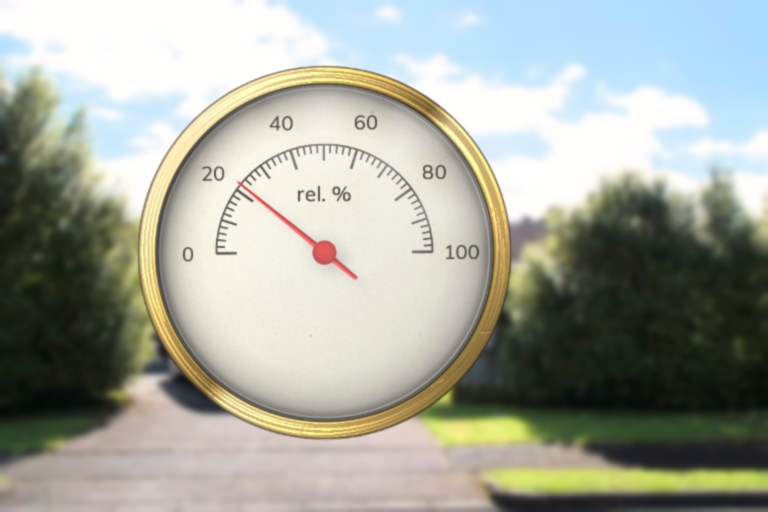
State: 22 %
